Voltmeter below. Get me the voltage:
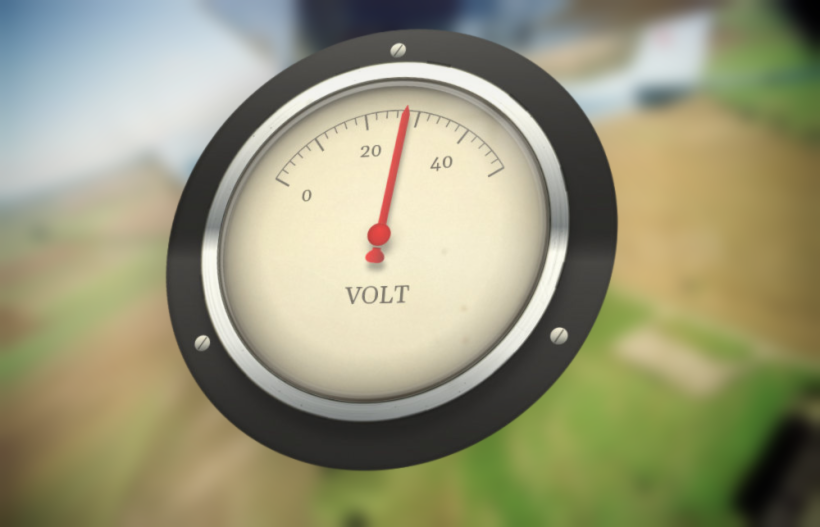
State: 28 V
